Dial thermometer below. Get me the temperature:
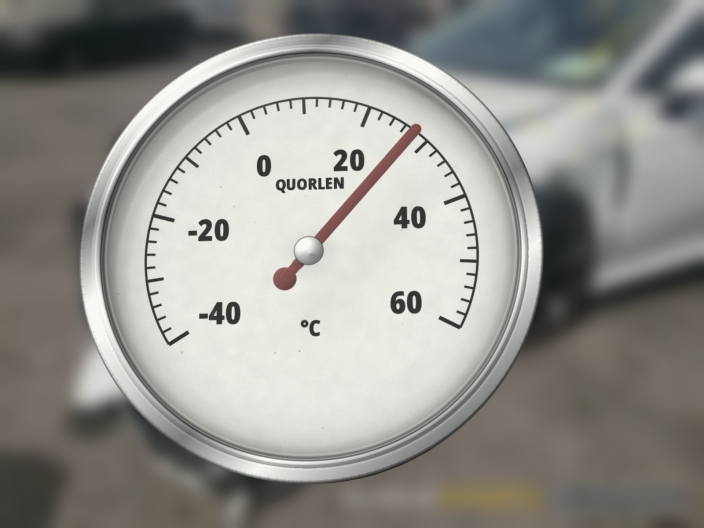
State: 28 °C
